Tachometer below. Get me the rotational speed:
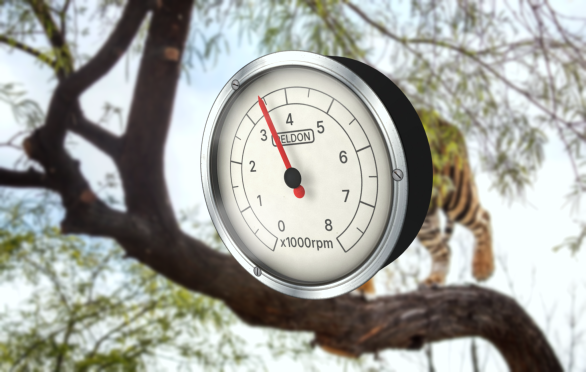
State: 3500 rpm
